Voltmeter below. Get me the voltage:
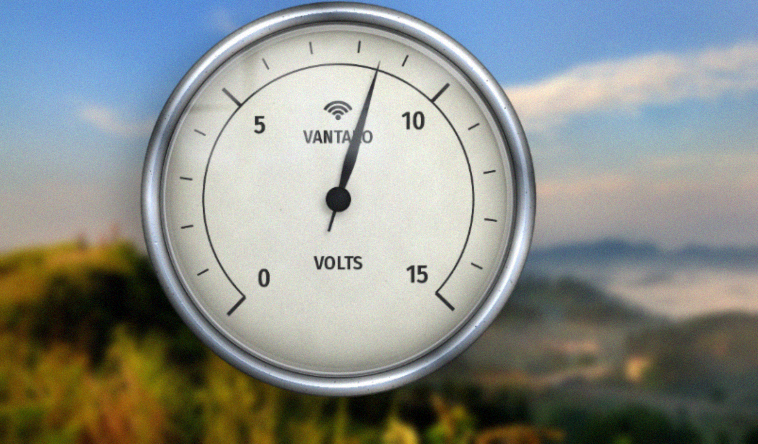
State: 8.5 V
